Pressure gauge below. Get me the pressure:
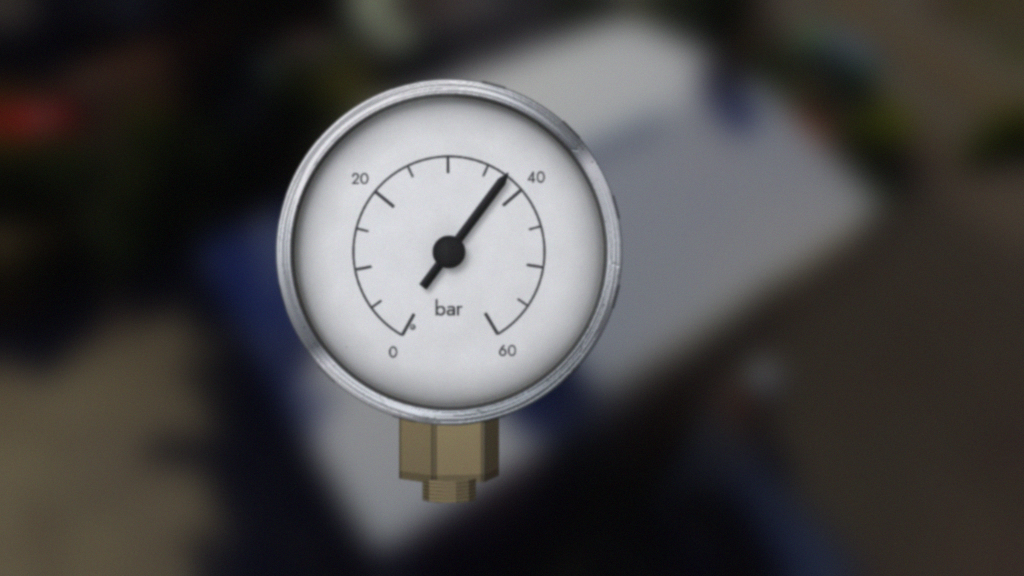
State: 37.5 bar
